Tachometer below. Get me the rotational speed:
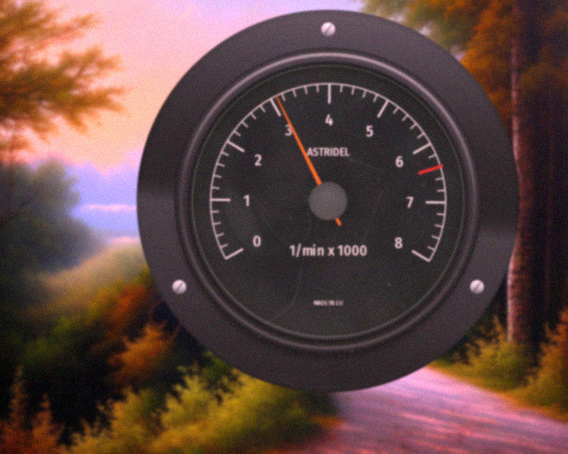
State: 3100 rpm
